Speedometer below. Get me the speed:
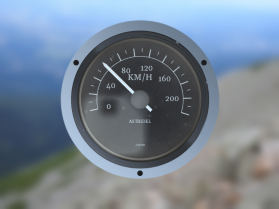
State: 60 km/h
